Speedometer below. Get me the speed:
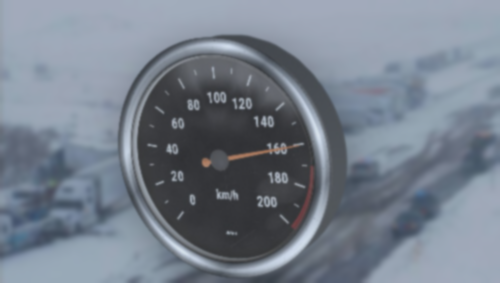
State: 160 km/h
